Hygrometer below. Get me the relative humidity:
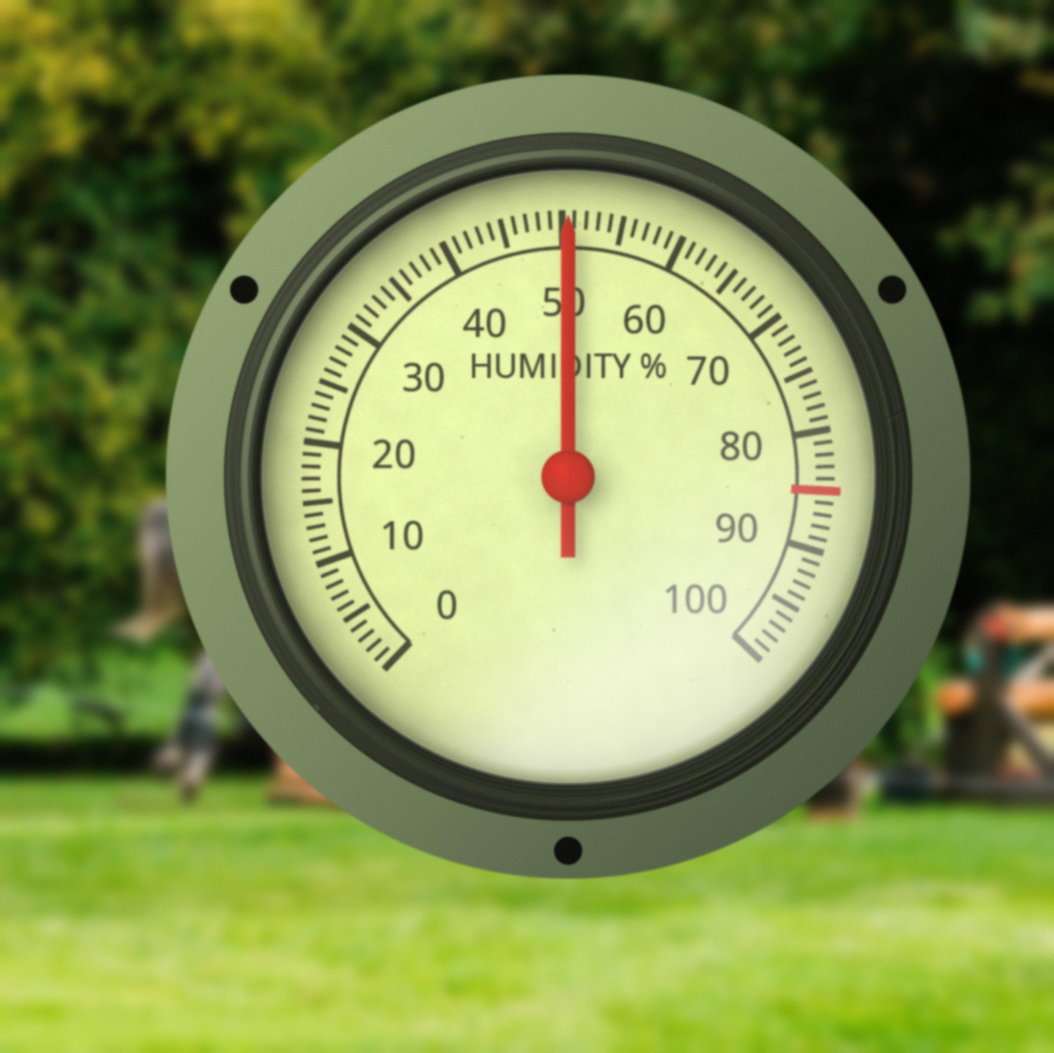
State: 50.5 %
